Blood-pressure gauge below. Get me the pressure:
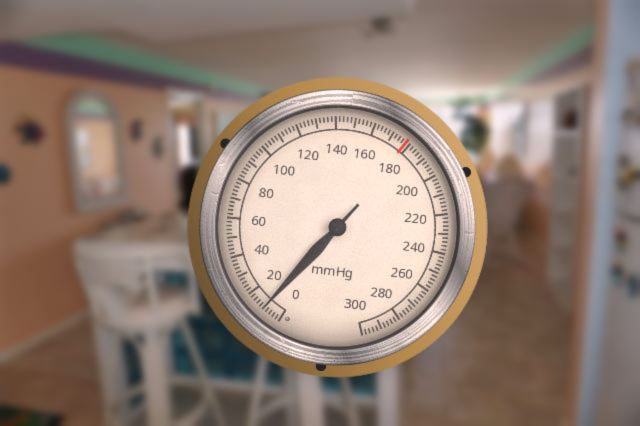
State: 10 mmHg
